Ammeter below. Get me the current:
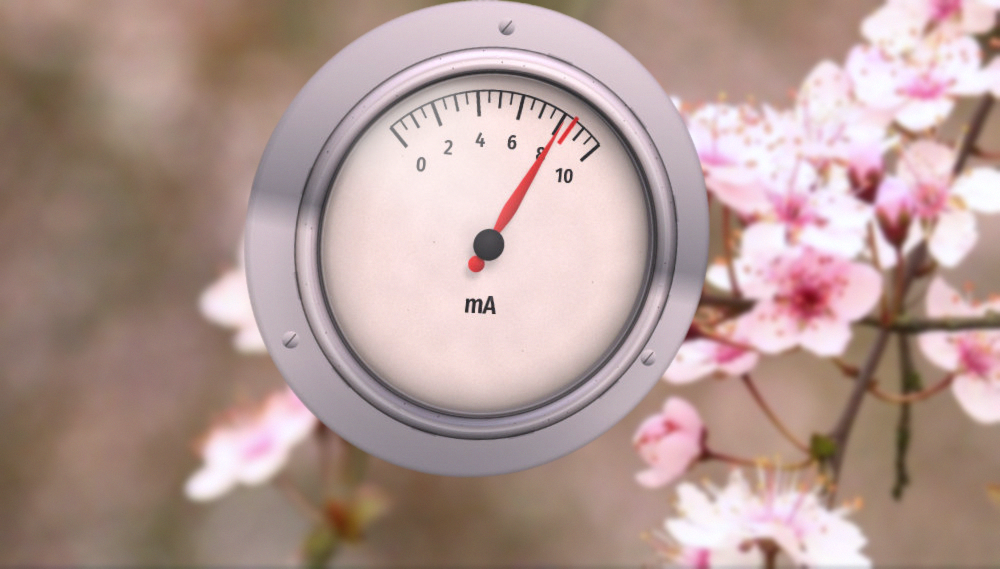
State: 8 mA
